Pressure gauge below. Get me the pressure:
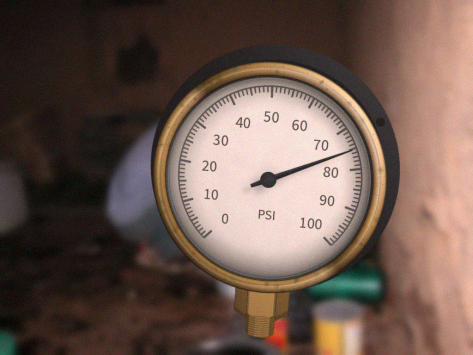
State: 75 psi
